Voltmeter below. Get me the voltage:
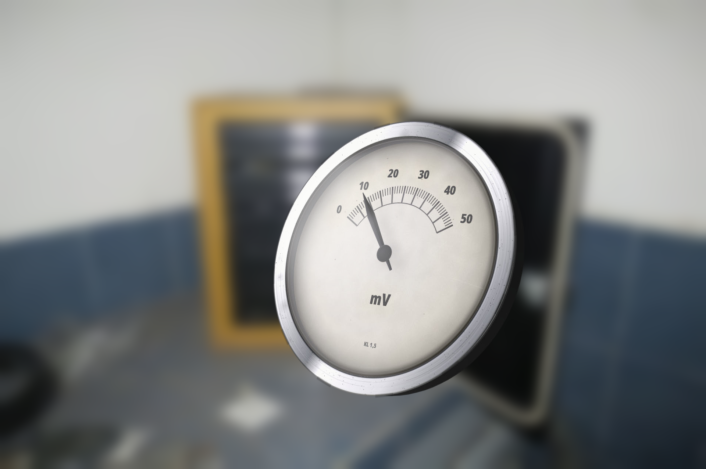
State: 10 mV
